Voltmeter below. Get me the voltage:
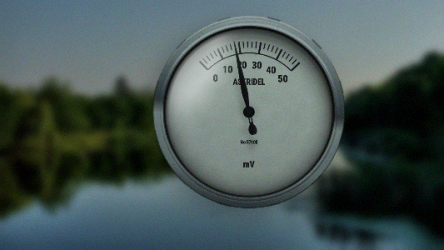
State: 18 mV
